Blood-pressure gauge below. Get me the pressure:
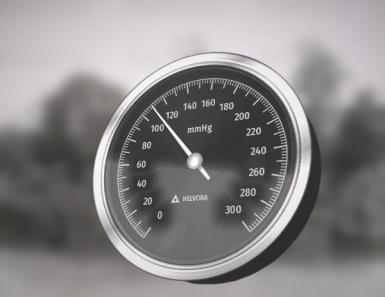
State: 110 mmHg
